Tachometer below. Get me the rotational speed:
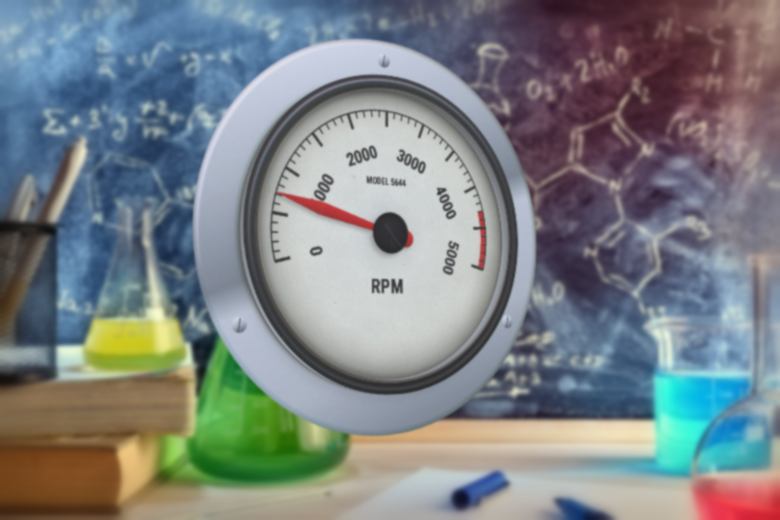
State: 700 rpm
